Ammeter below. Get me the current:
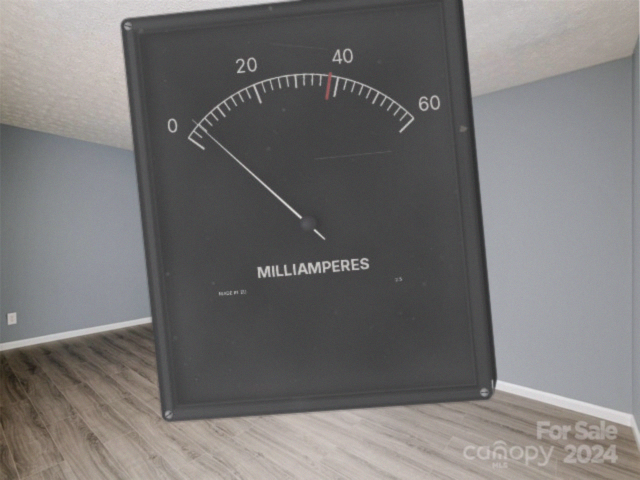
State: 4 mA
